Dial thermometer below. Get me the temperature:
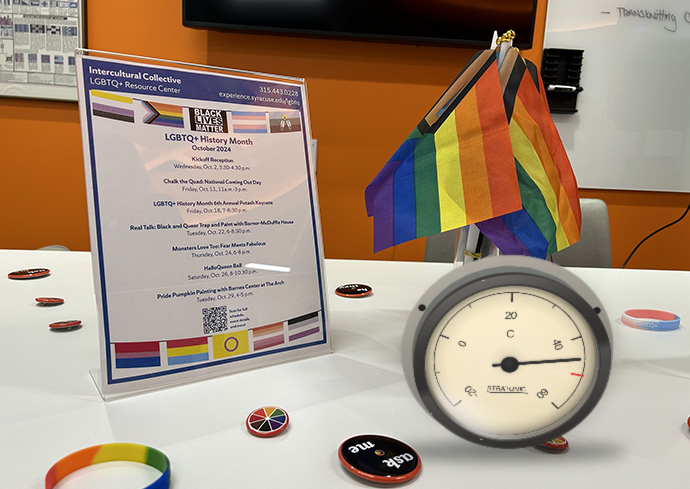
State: 45 °C
